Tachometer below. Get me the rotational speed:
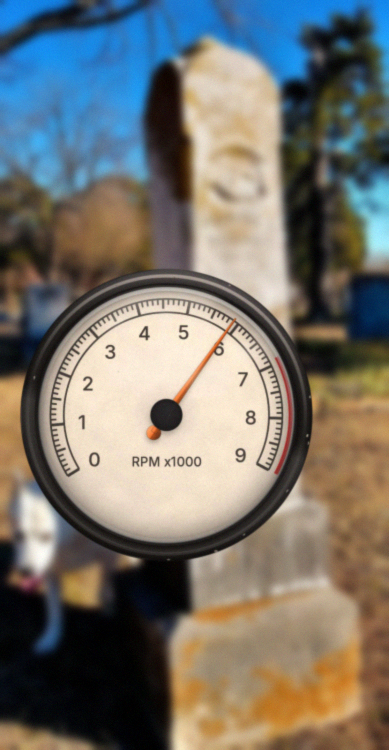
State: 5900 rpm
